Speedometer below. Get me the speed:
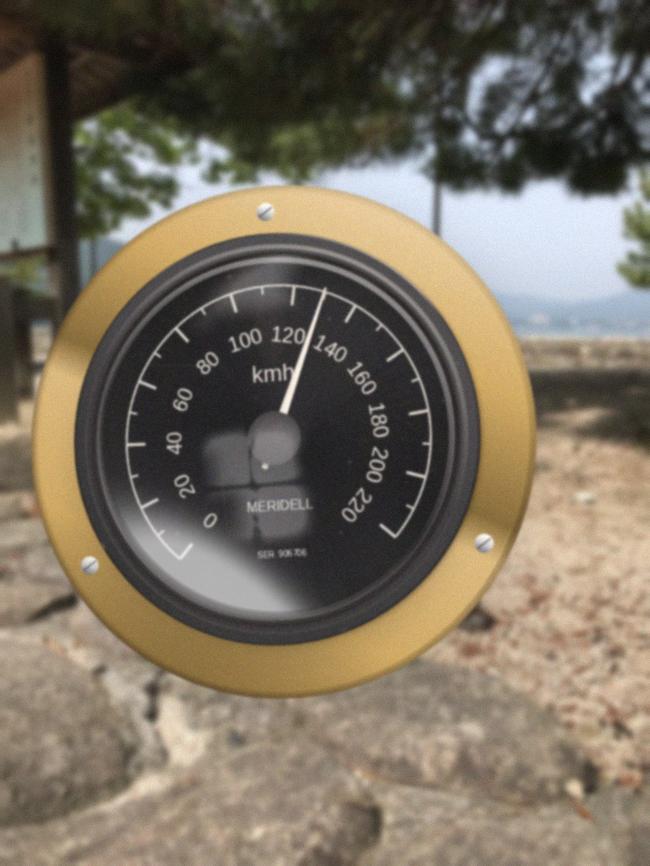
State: 130 km/h
